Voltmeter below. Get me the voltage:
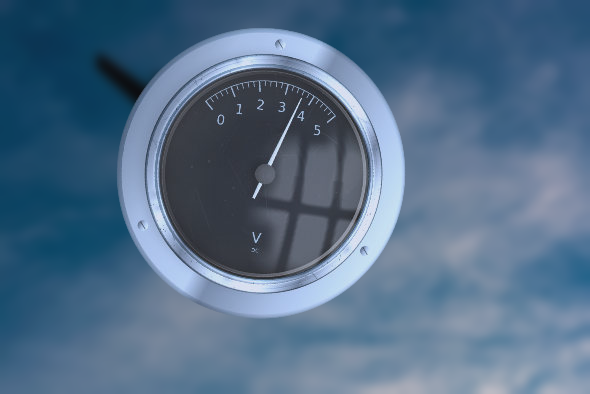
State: 3.6 V
